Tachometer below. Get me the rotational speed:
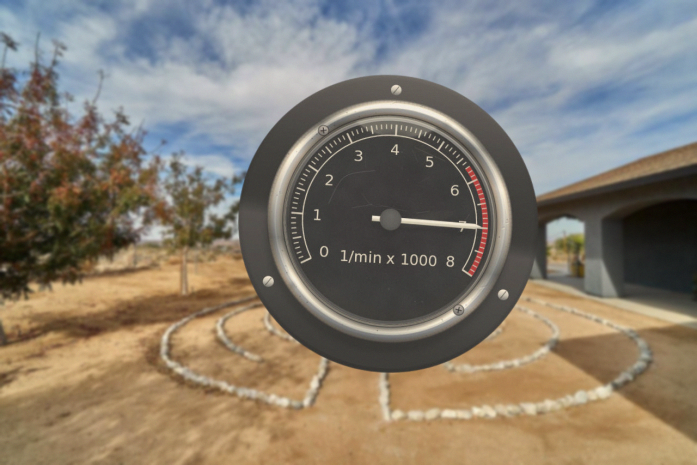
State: 7000 rpm
